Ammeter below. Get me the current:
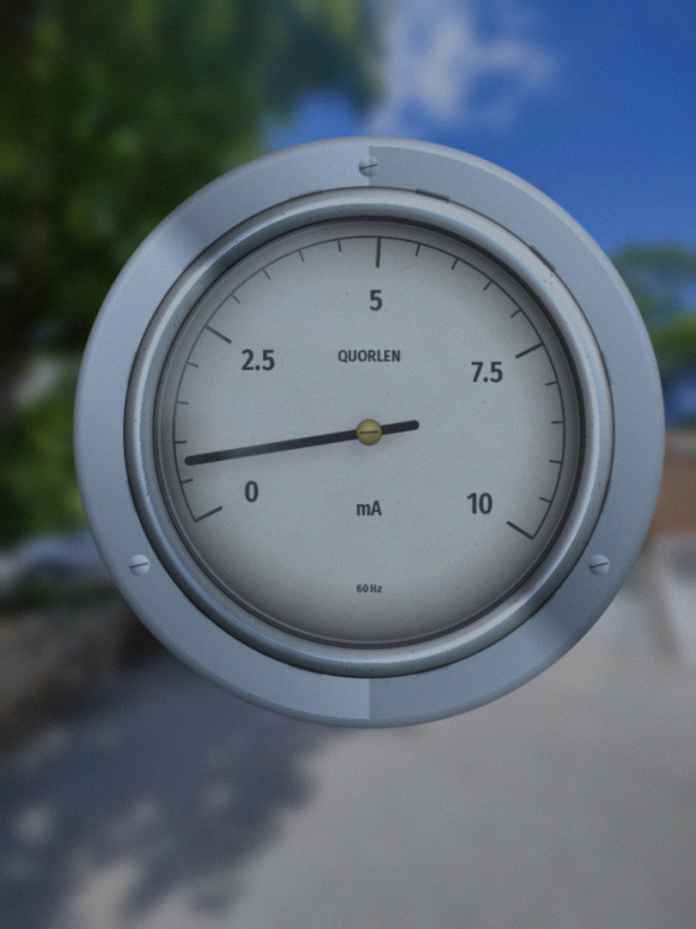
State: 0.75 mA
